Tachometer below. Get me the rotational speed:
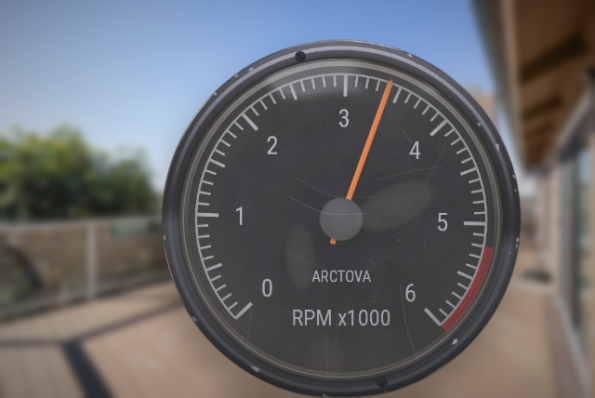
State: 3400 rpm
